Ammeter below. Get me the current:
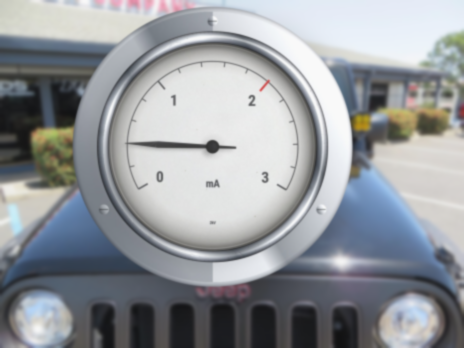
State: 0.4 mA
